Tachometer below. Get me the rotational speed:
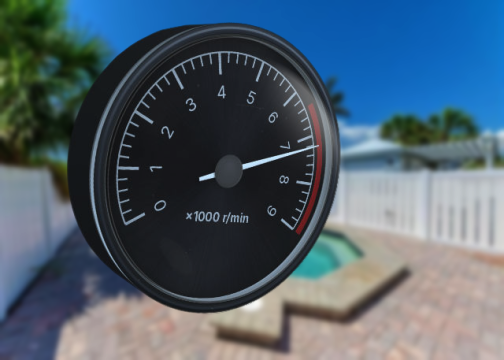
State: 7200 rpm
